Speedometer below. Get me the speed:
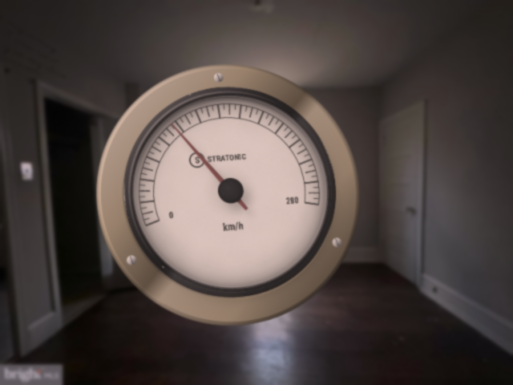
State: 95 km/h
